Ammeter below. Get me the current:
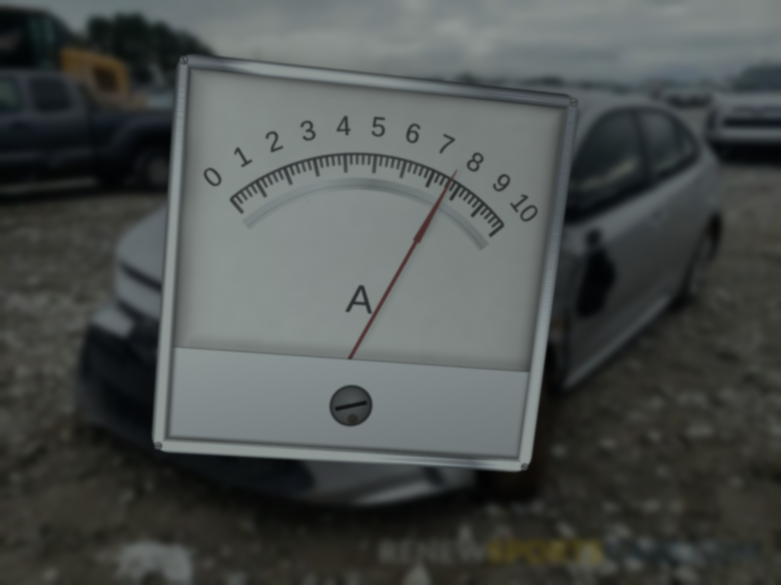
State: 7.6 A
